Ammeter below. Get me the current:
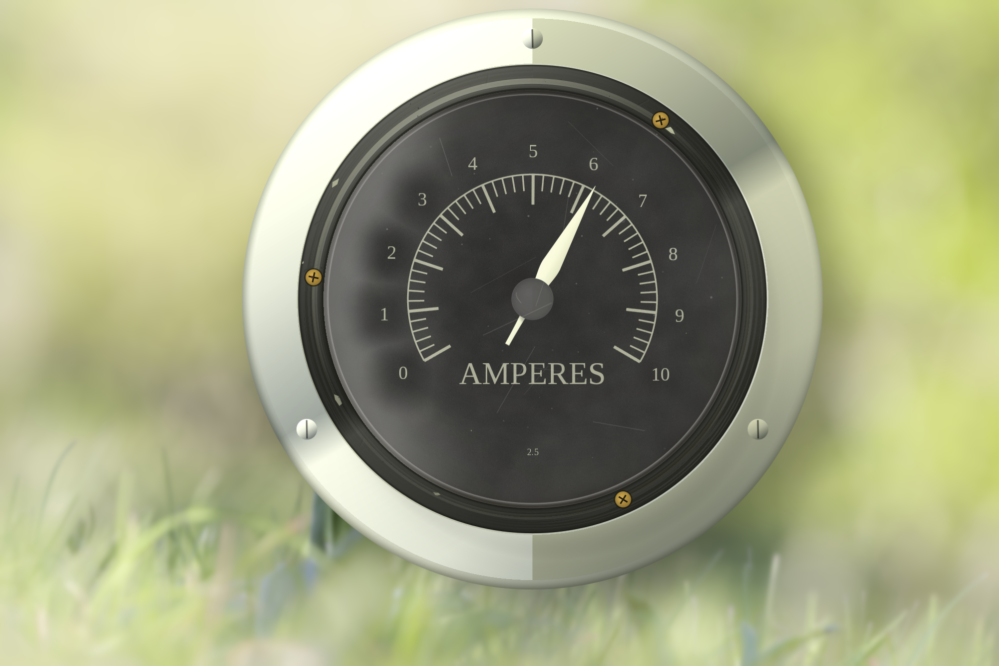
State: 6.2 A
